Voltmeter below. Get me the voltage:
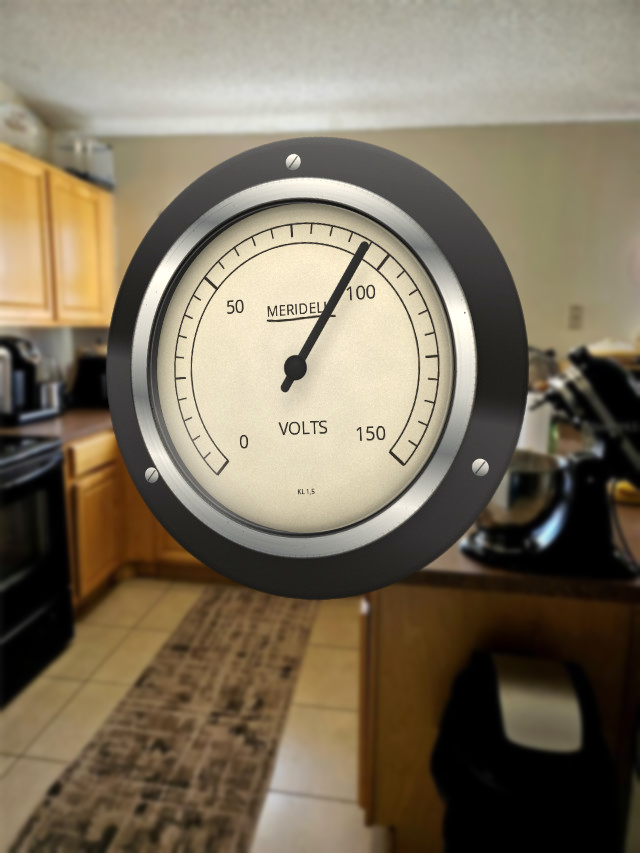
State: 95 V
